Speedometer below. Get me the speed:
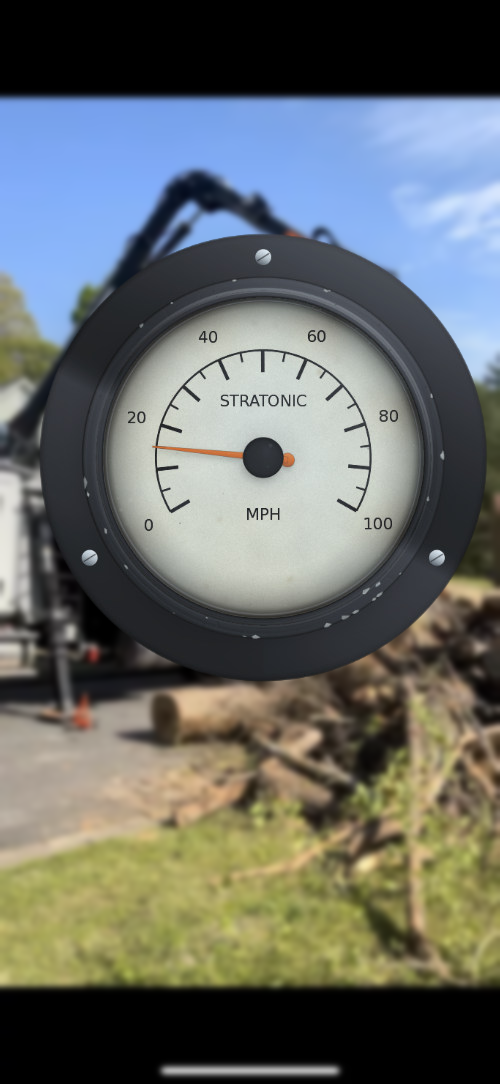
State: 15 mph
